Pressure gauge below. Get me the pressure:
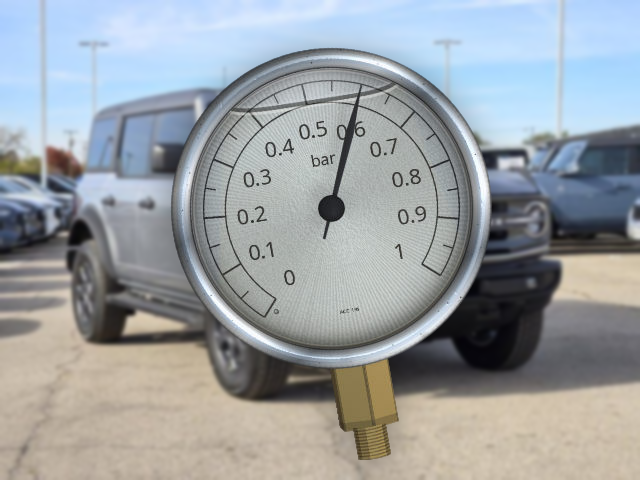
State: 0.6 bar
